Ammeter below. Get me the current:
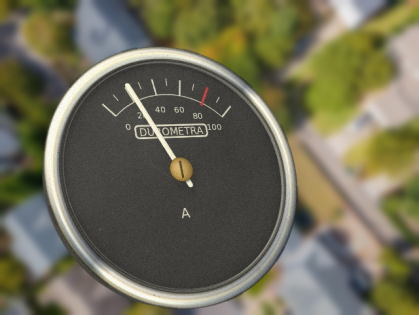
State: 20 A
